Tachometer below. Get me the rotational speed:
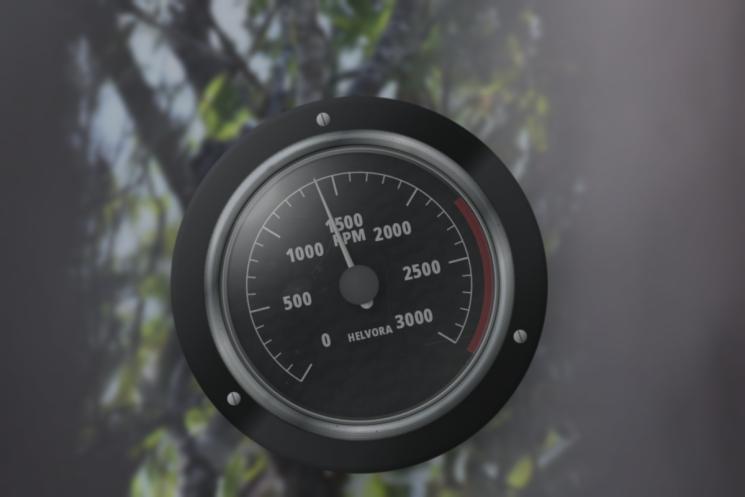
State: 1400 rpm
